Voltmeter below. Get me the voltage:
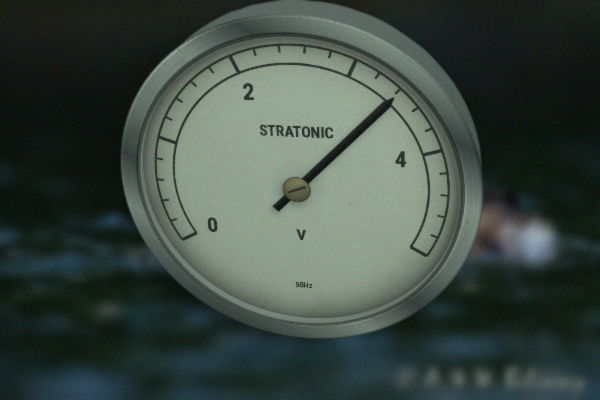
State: 3.4 V
